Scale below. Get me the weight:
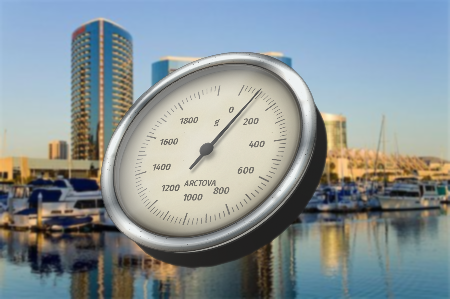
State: 100 g
